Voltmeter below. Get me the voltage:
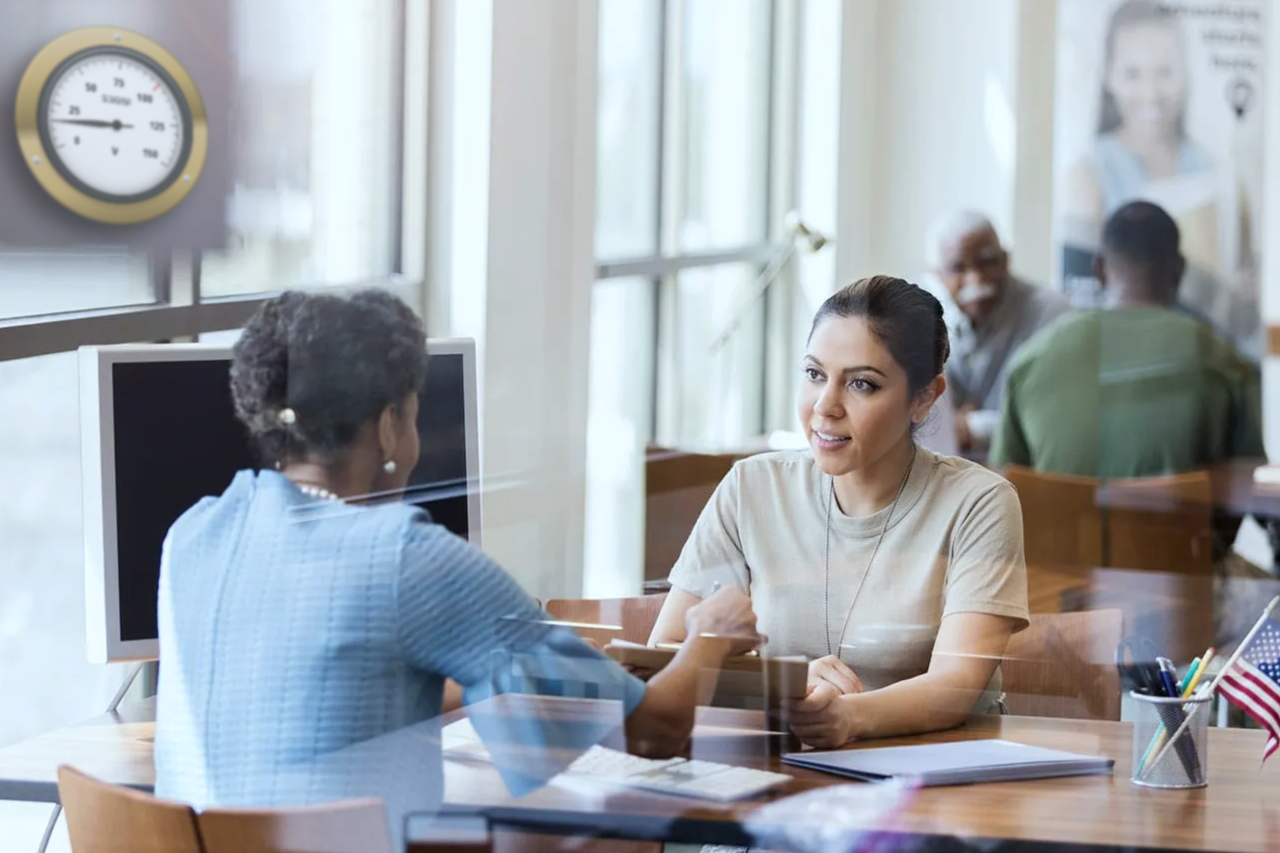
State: 15 V
